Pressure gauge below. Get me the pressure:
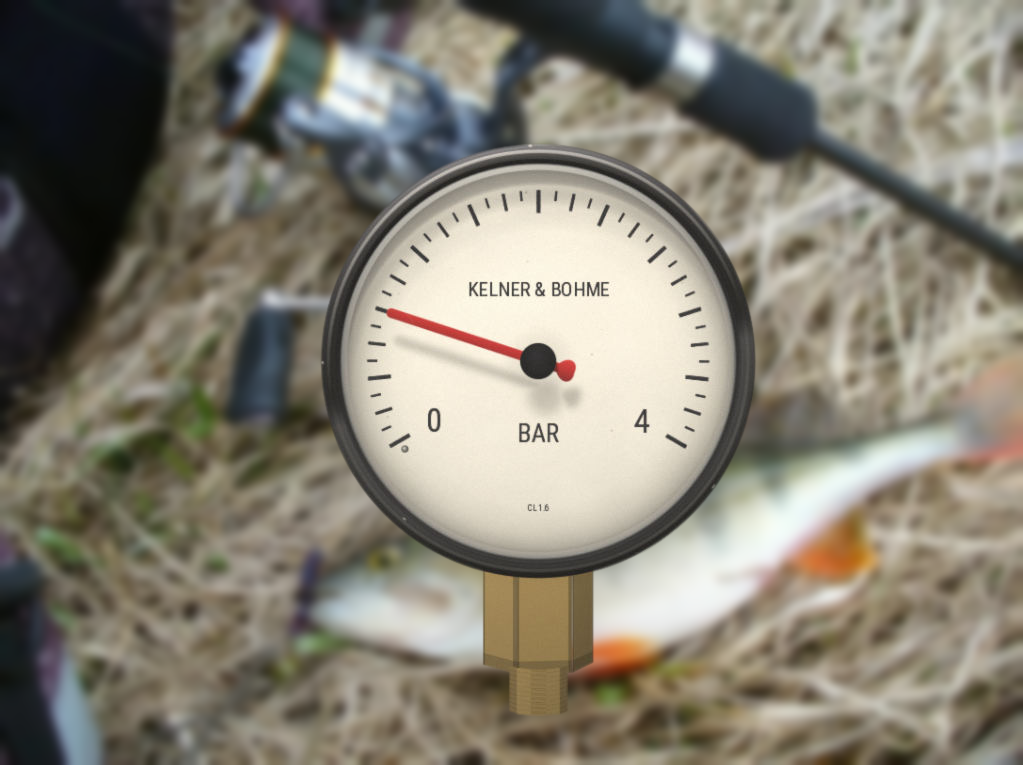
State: 0.8 bar
